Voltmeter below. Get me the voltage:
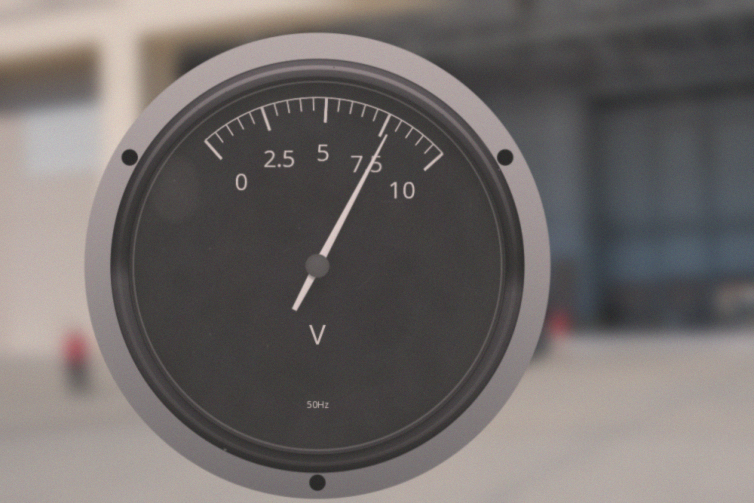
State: 7.75 V
